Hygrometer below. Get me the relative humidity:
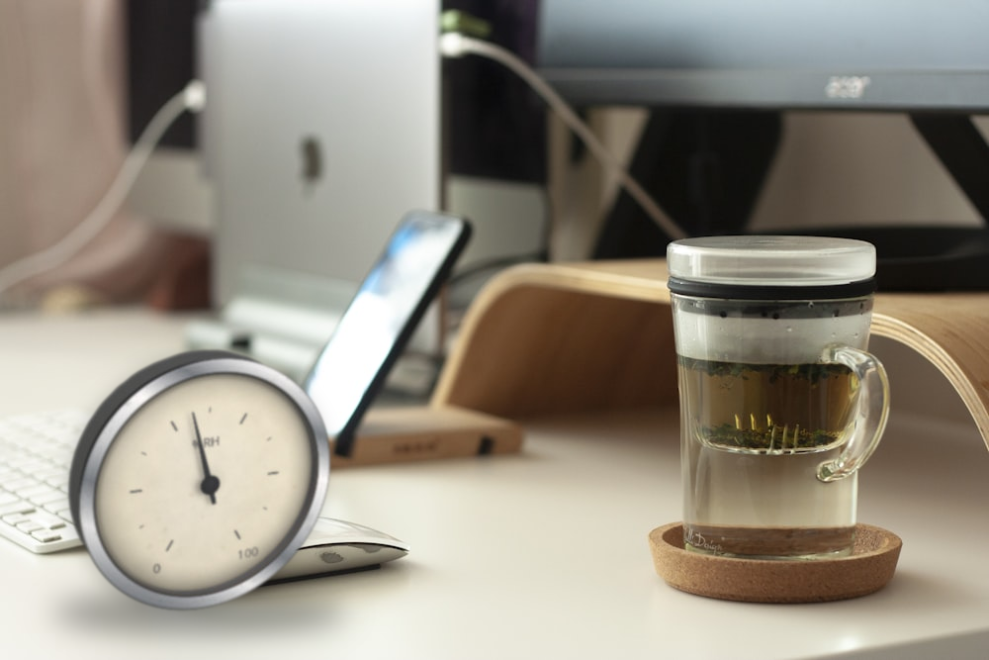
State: 45 %
